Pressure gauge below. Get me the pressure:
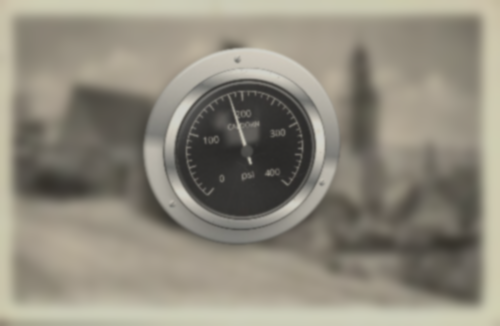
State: 180 psi
